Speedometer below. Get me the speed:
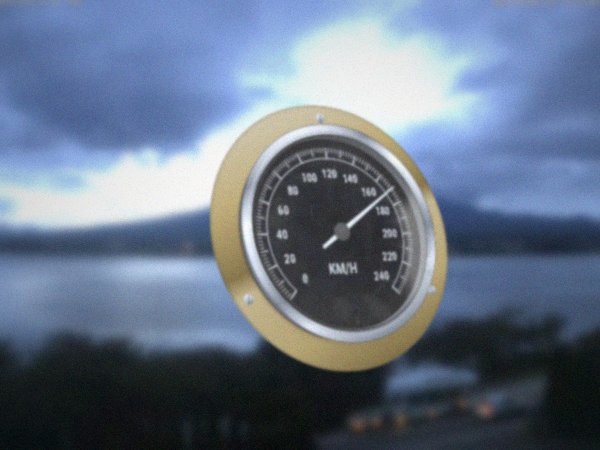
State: 170 km/h
